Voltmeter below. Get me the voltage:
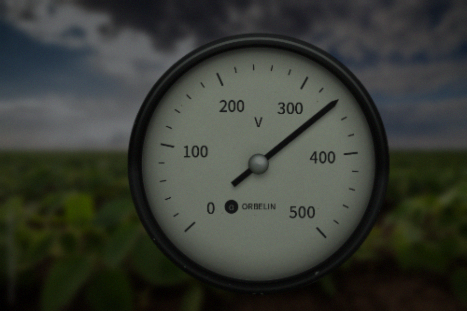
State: 340 V
